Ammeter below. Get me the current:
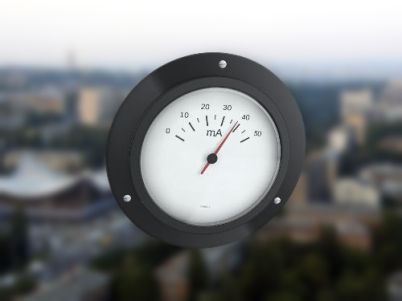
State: 37.5 mA
